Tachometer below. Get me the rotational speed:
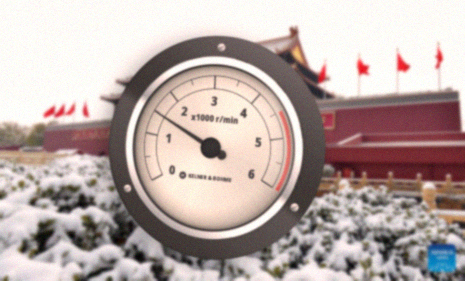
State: 1500 rpm
